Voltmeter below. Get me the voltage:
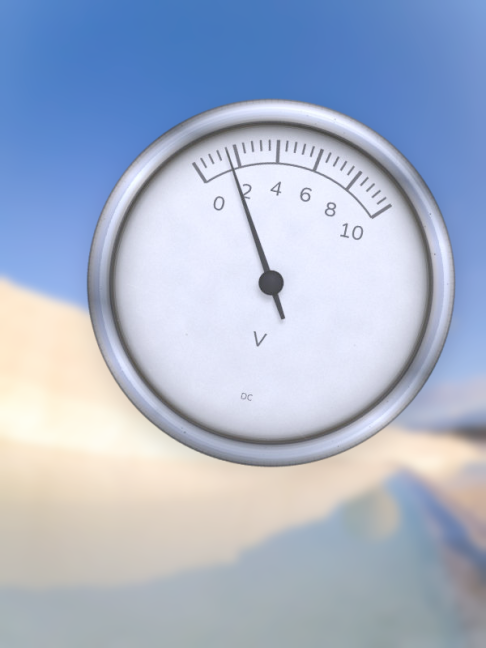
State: 1.6 V
